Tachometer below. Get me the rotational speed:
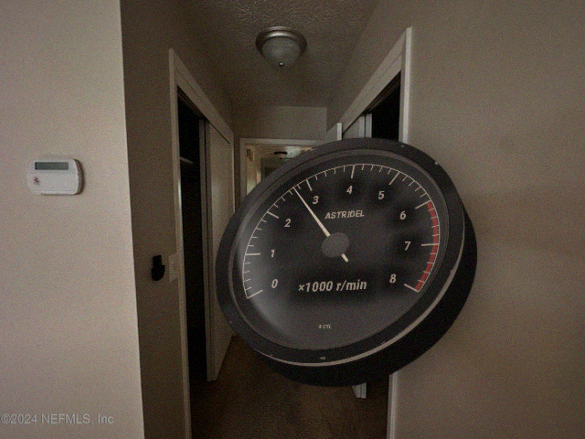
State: 2700 rpm
